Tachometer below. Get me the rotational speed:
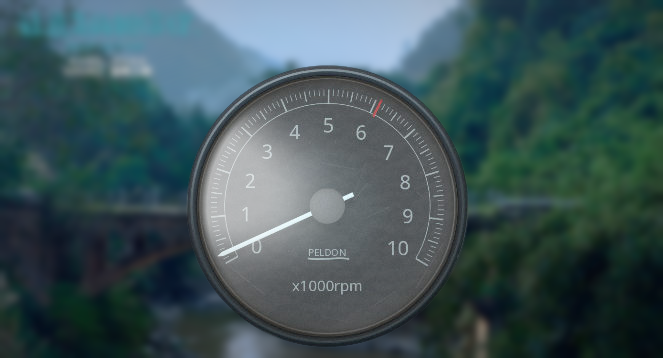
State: 200 rpm
